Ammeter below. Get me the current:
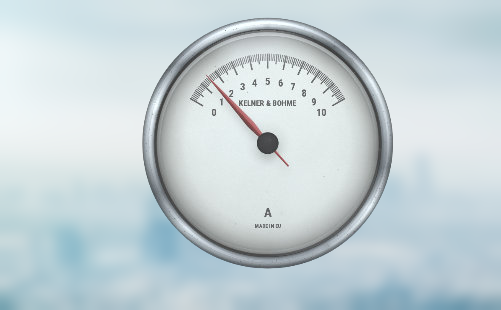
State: 1.5 A
